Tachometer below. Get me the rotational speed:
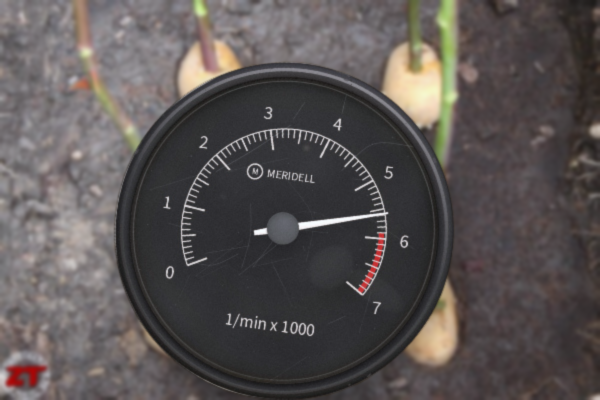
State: 5600 rpm
